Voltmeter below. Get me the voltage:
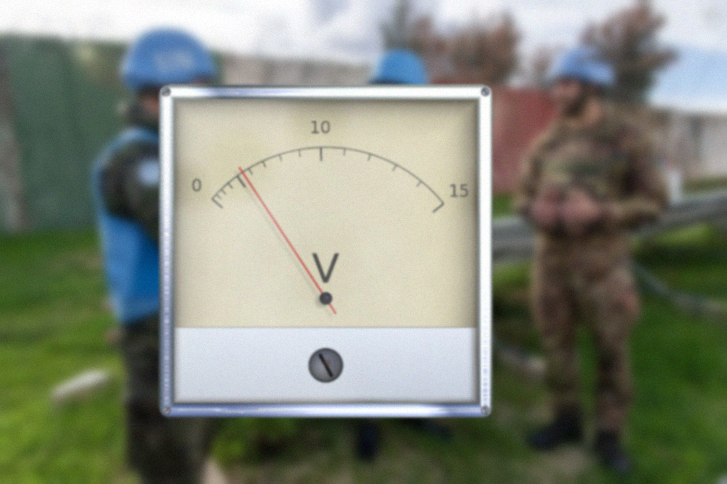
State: 5.5 V
